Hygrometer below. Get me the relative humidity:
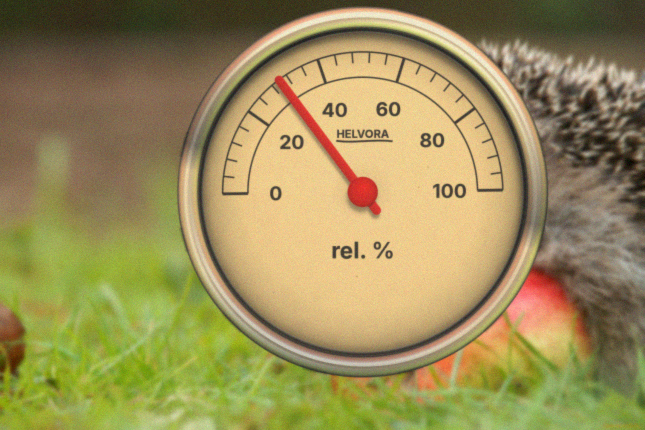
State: 30 %
